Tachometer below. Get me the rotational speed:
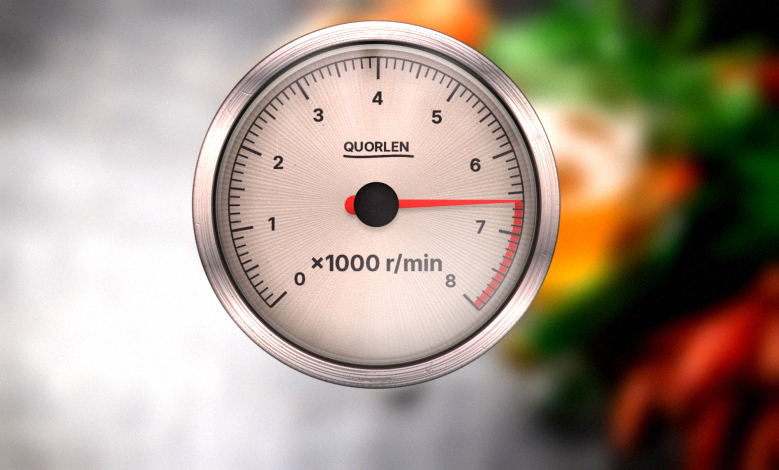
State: 6600 rpm
